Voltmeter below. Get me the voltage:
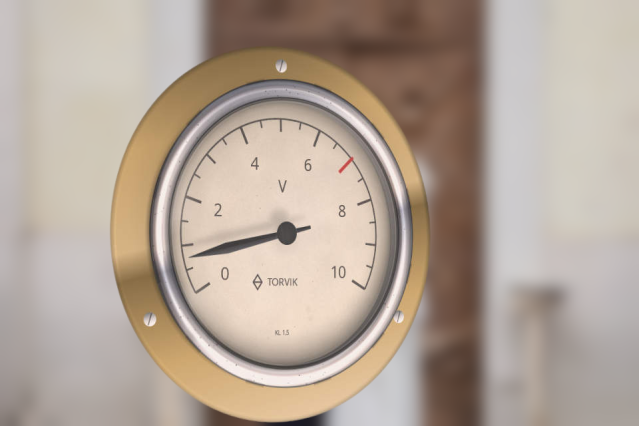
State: 0.75 V
